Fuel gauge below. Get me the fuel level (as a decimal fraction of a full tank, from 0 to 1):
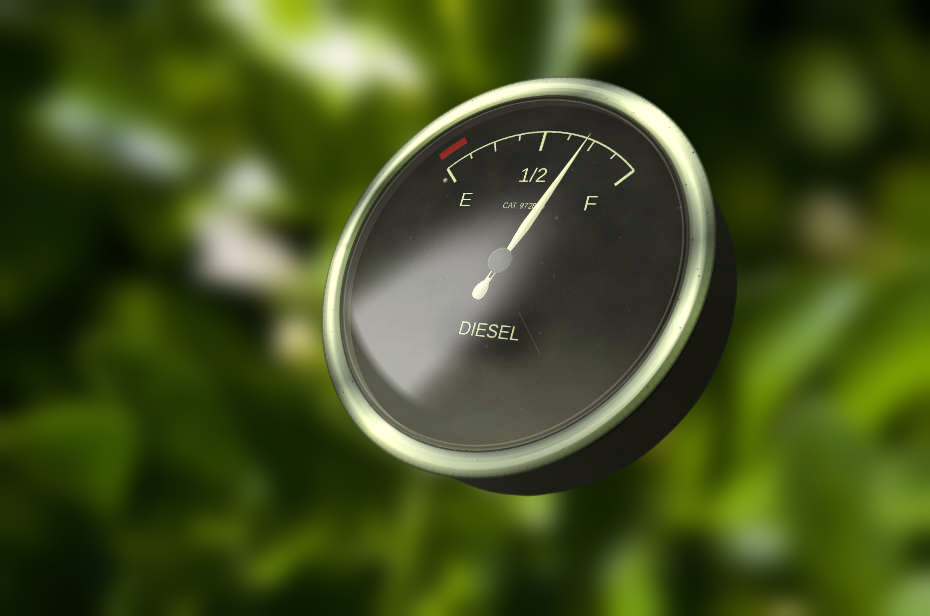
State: 0.75
